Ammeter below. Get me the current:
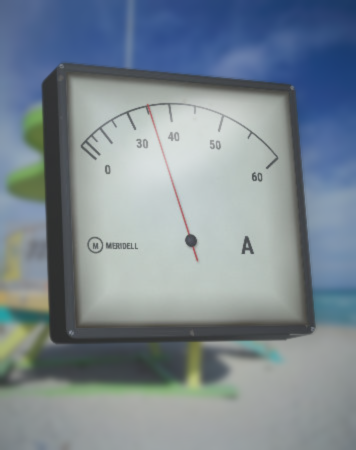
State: 35 A
